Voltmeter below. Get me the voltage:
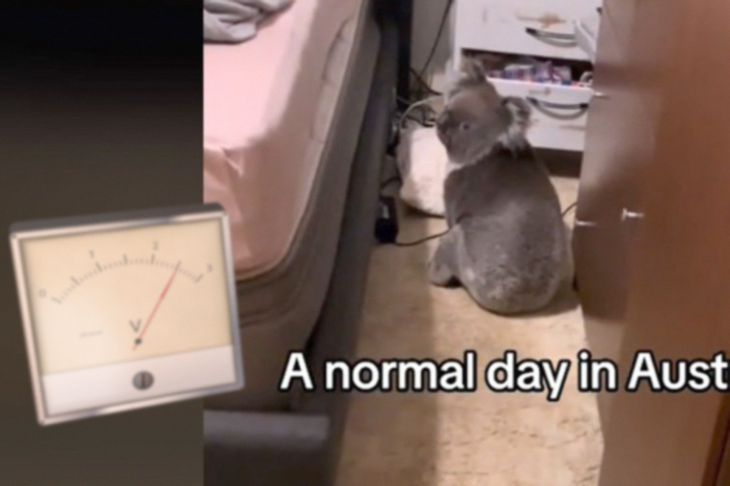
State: 2.5 V
